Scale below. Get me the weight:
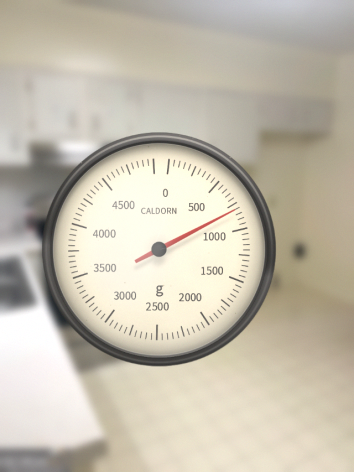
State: 800 g
